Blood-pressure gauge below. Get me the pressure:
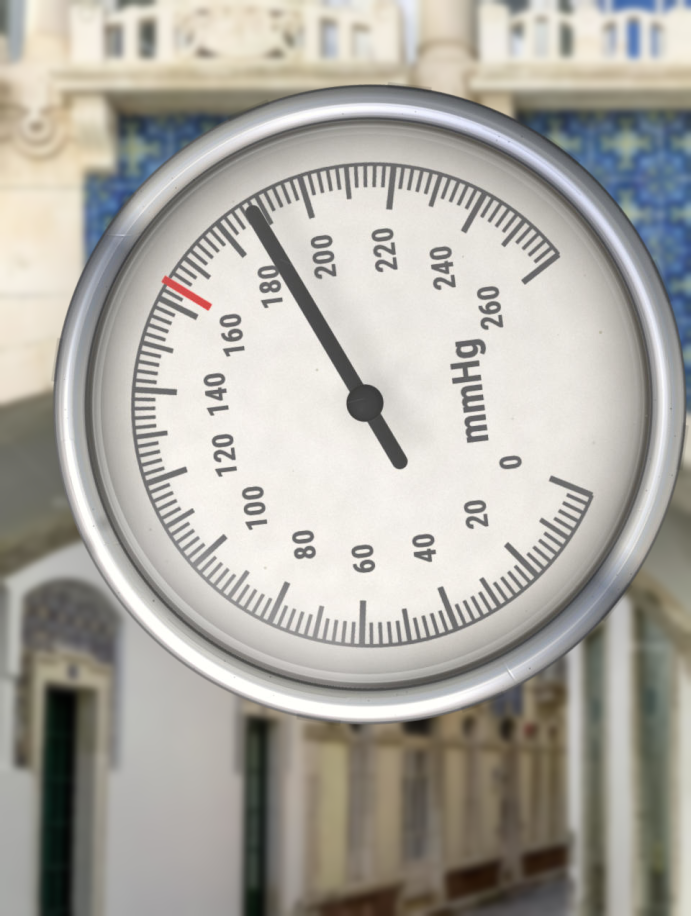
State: 188 mmHg
